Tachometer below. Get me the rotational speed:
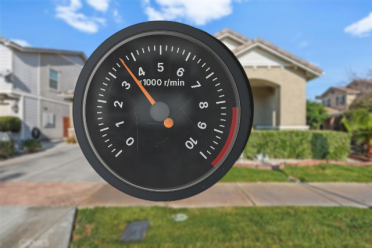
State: 3600 rpm
